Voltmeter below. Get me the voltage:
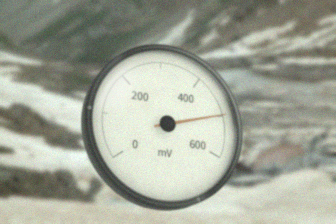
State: 500 mV
